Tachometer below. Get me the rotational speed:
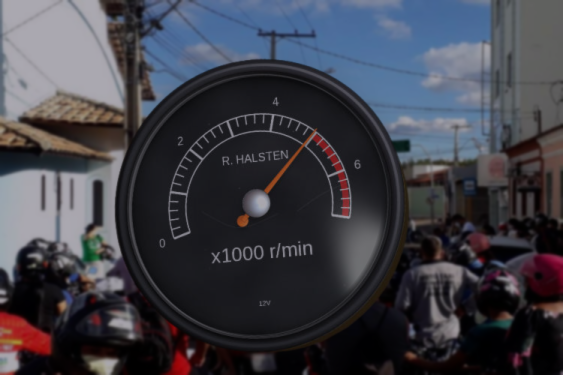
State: 5000 rpm
